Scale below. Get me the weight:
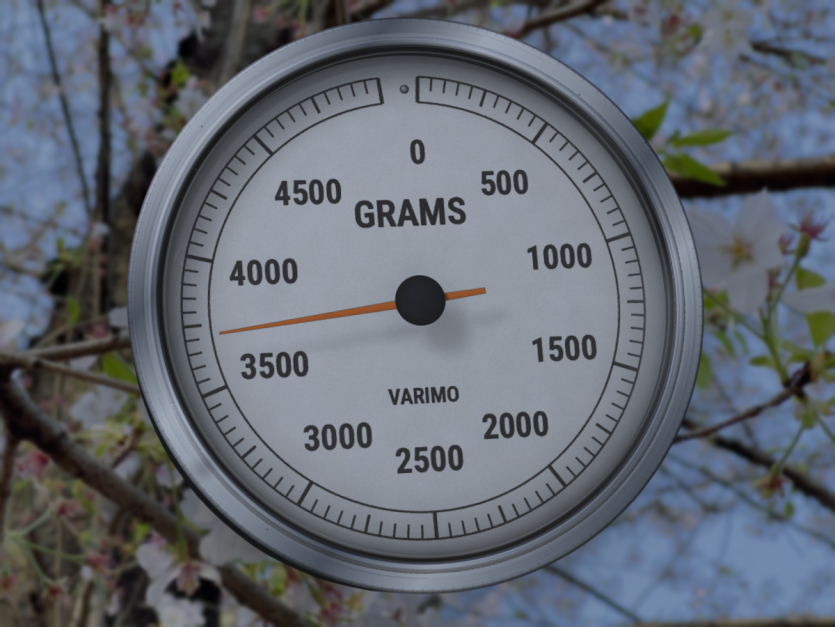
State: 3700 g
